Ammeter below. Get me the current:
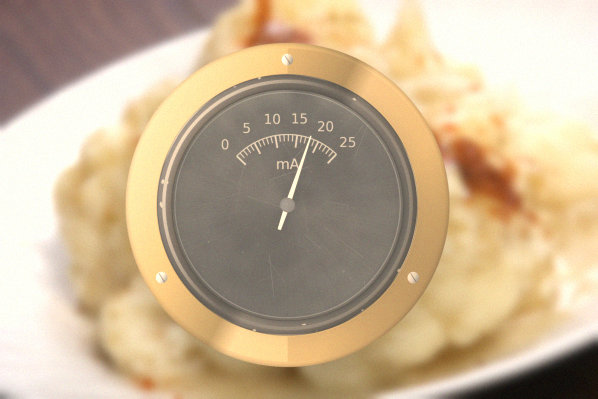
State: 18 mA
